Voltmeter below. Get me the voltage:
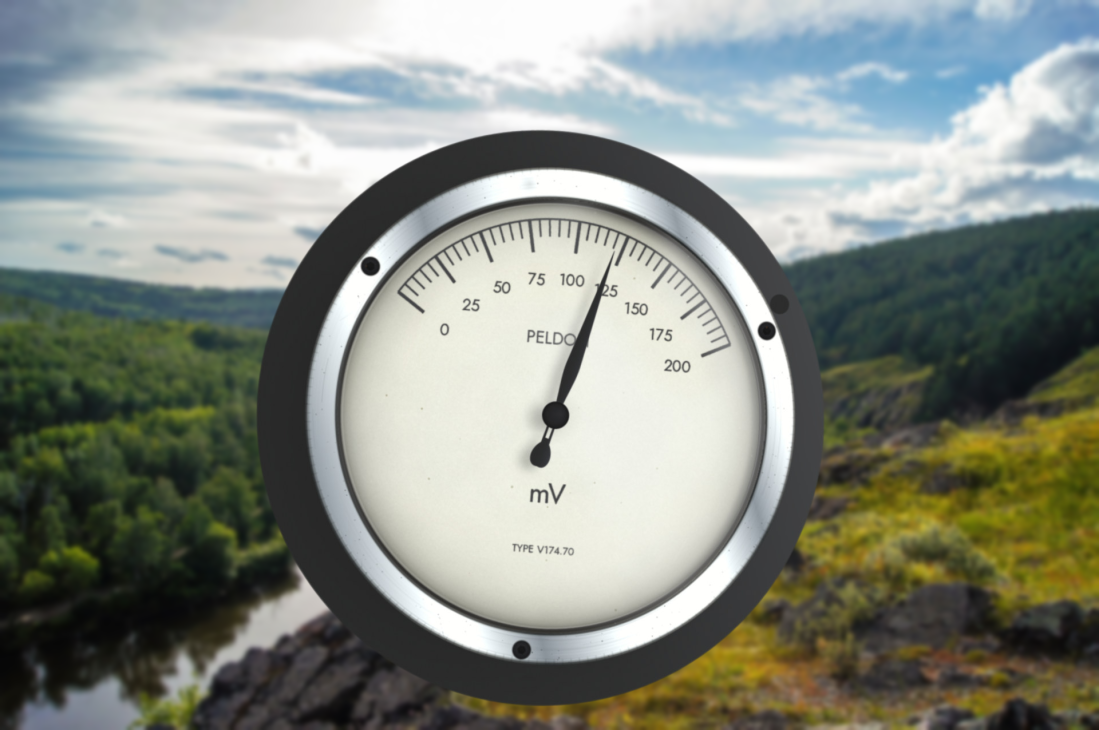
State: 120 mV
